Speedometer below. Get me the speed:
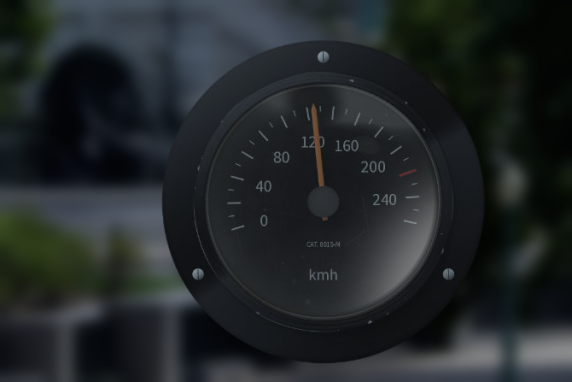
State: 125 km/h
